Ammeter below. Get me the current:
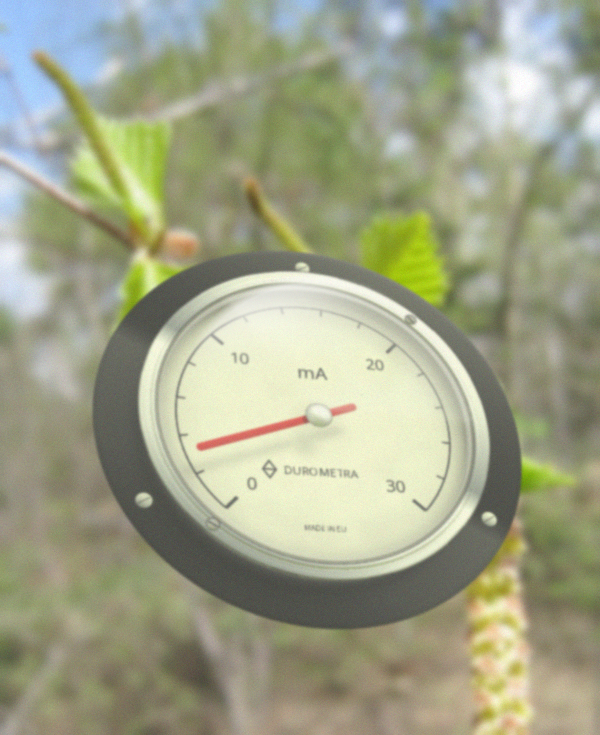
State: 3 mA
